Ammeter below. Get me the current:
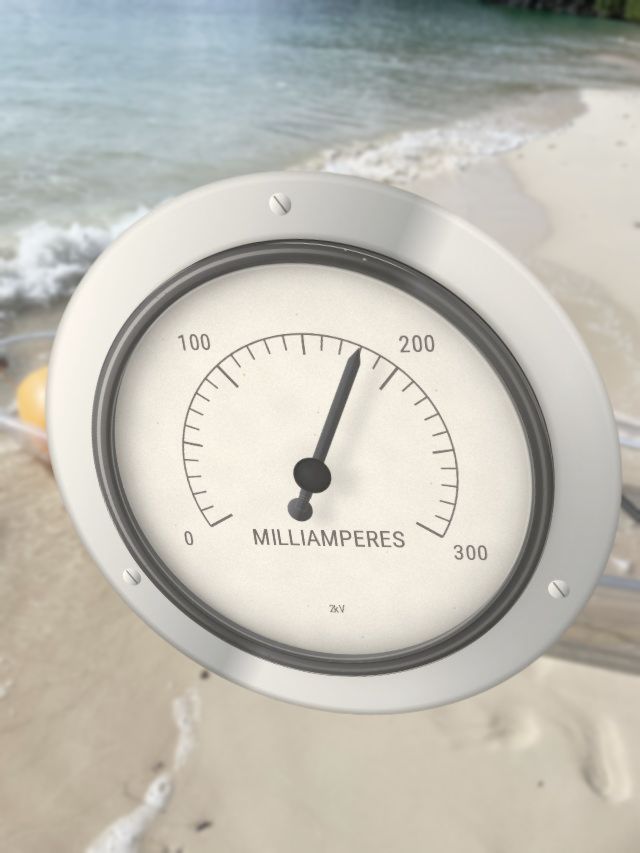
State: 180 mA
